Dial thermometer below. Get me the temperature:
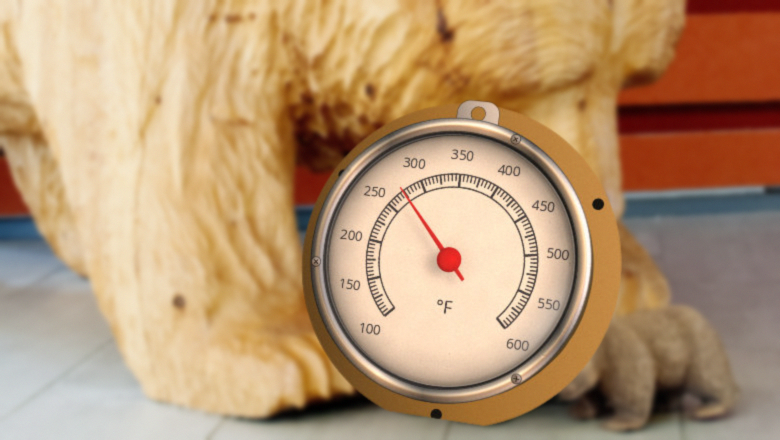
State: 275 °F
